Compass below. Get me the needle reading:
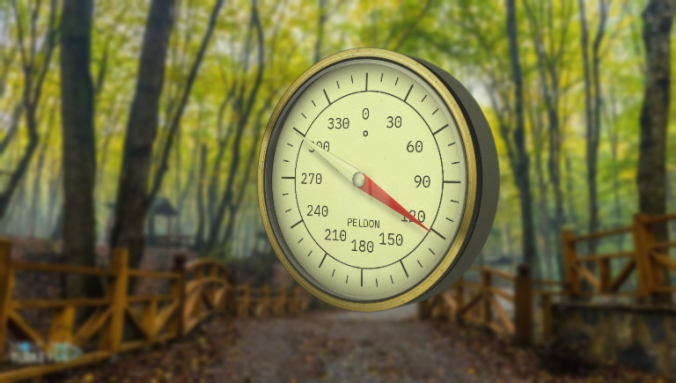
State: 120 °
